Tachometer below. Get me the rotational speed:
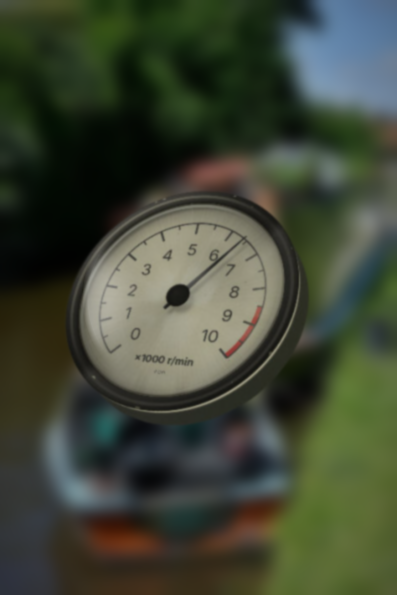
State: 6500 rpm
